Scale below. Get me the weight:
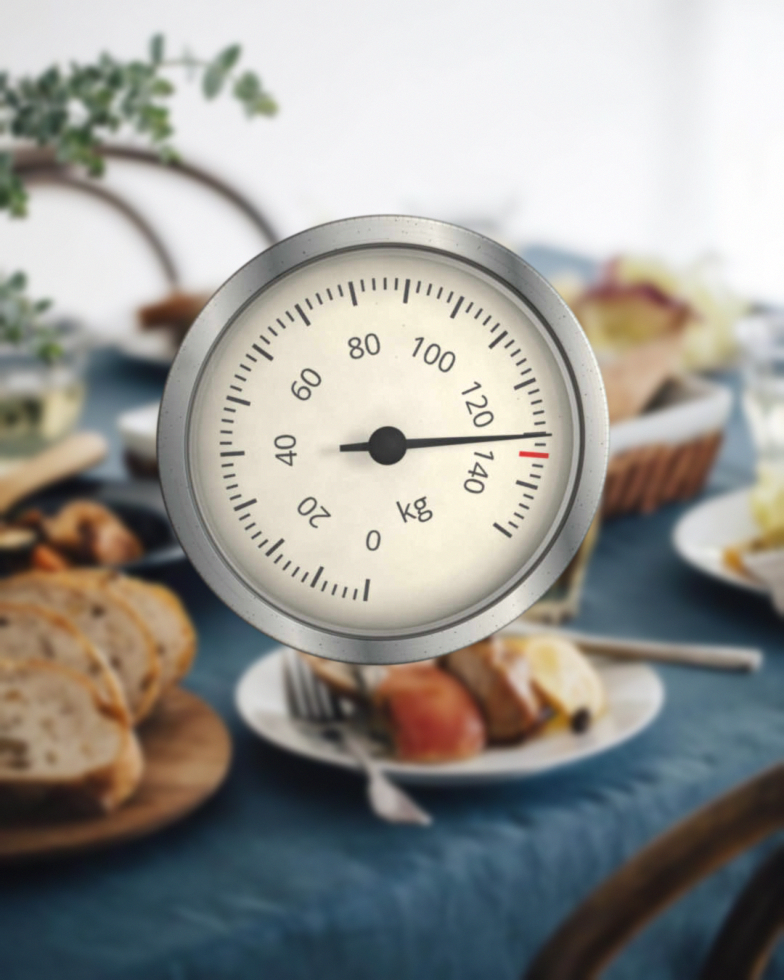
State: 130 kg
